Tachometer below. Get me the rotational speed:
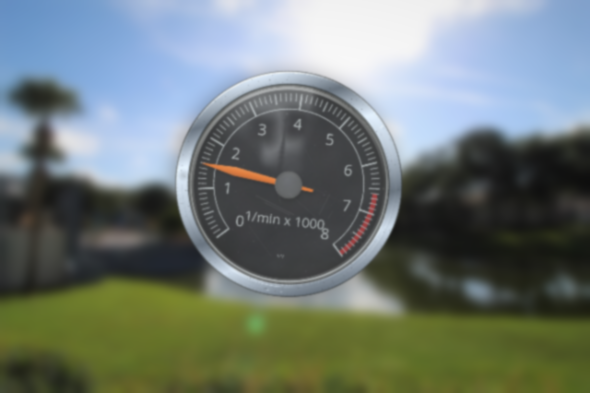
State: 1500 rpm
